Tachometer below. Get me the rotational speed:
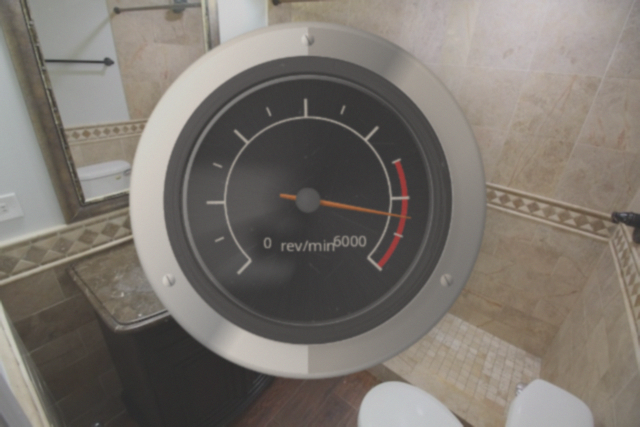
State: 5250 rpm
